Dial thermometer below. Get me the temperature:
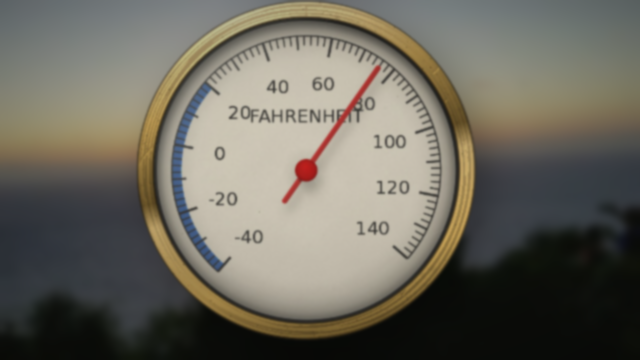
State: 76 °F
